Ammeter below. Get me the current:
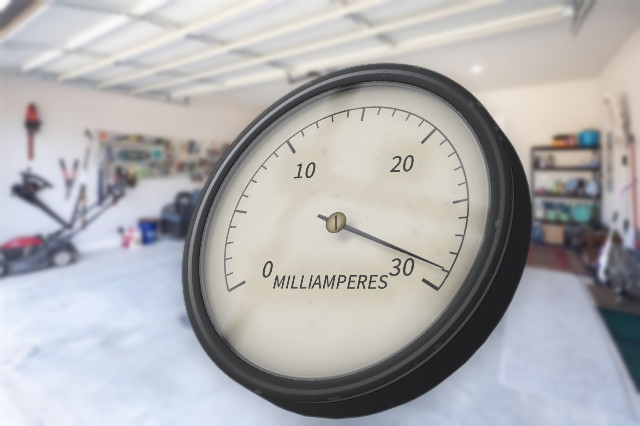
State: 29 mA
